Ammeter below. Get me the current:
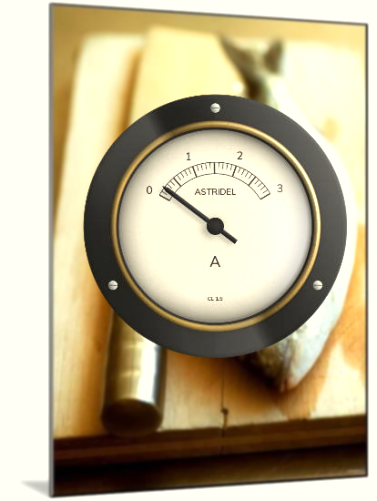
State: 0.2 A
